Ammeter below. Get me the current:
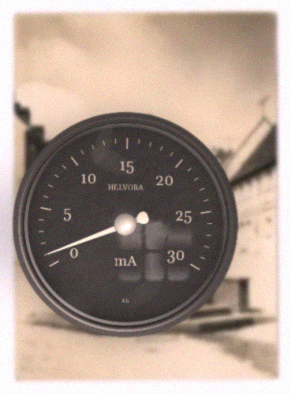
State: 1 mA
